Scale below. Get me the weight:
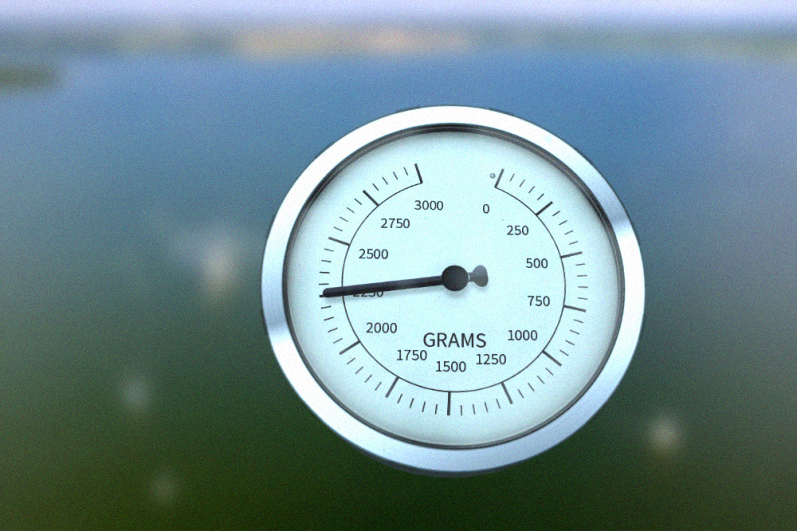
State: 2250 g
